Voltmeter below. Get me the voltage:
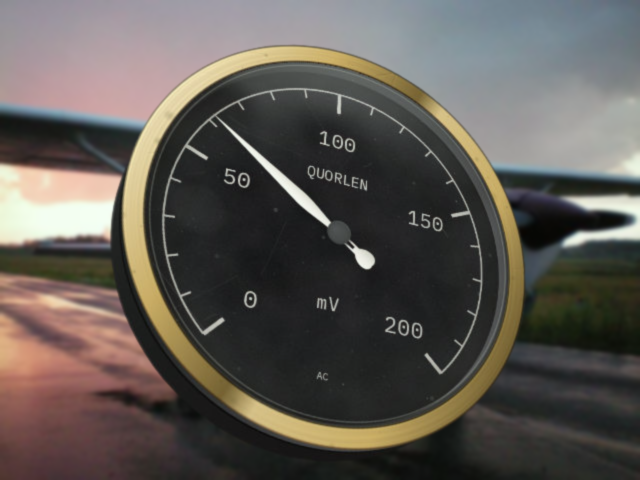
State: 60 mV
